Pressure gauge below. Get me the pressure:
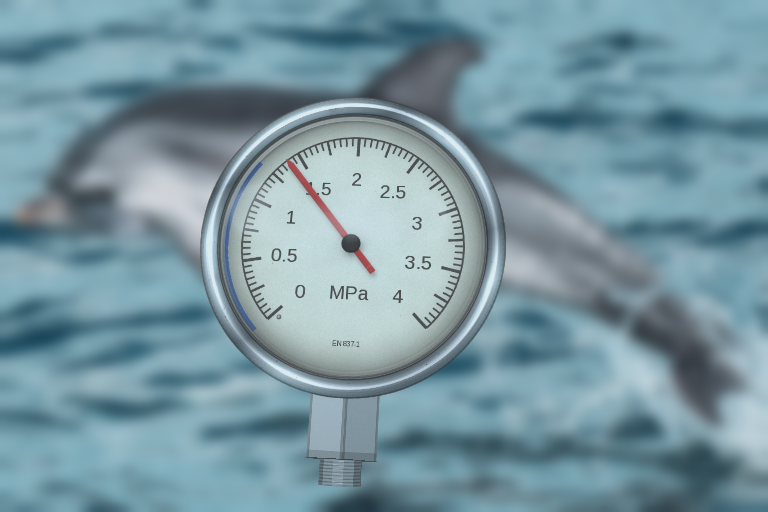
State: 1.4 MPa
